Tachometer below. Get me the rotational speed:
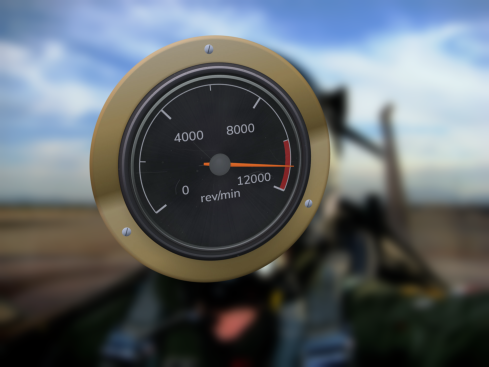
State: 11000 rpm
